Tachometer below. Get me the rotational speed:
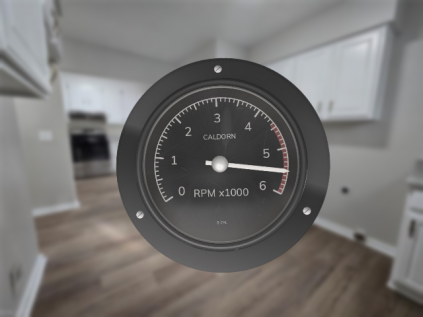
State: 5500 rpm
